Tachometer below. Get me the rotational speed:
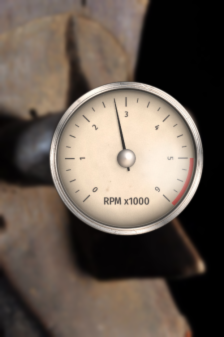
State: 2750 rpm
